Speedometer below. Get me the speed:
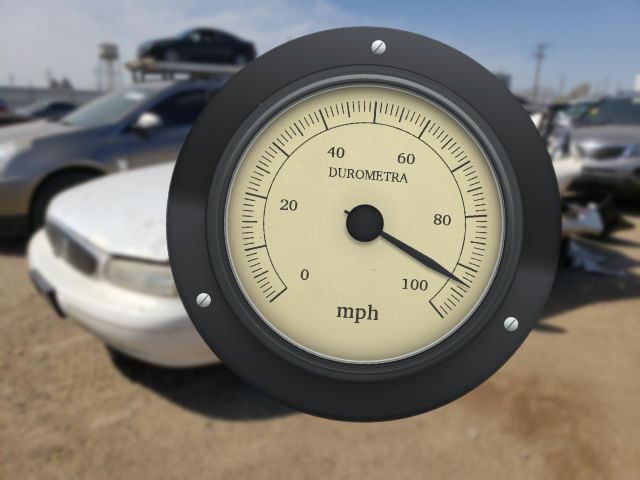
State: 93 mph
